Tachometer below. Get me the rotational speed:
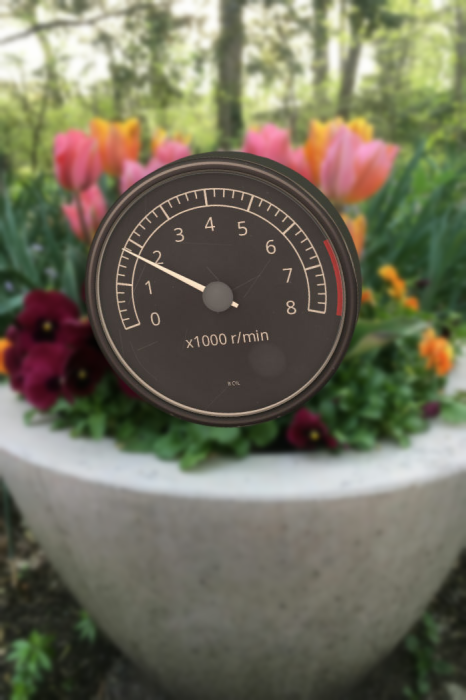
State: 1800 rpm
